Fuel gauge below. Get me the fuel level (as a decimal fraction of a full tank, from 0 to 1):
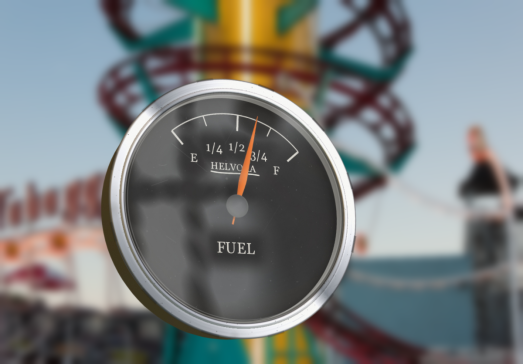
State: 0.625
